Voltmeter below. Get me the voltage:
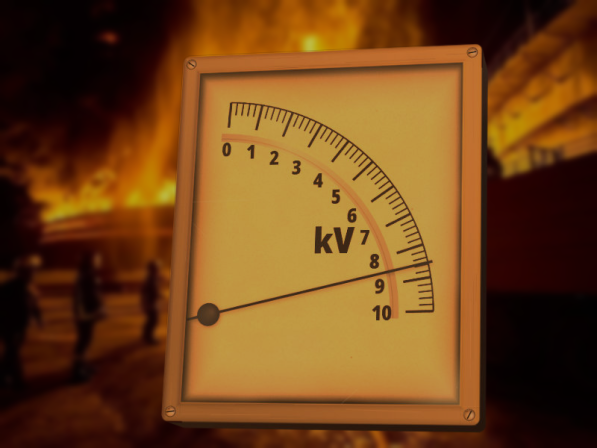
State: 8.6 kV
